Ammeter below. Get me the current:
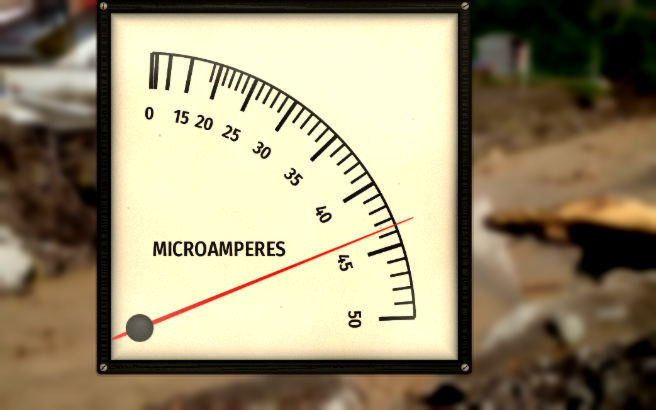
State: 43.5 µA
